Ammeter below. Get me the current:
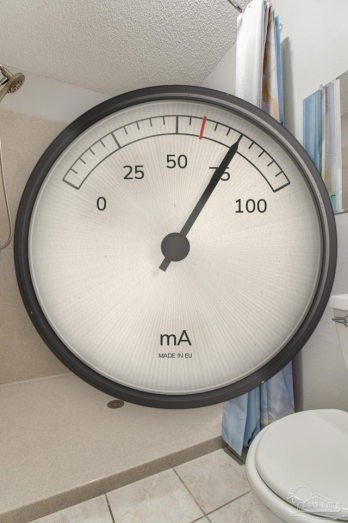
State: 75 mA
